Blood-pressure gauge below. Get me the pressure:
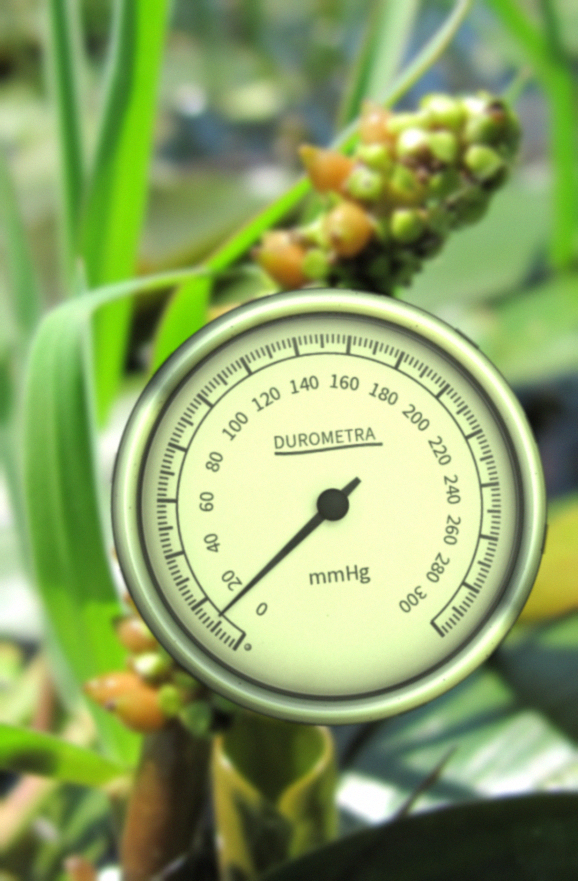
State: 12 mmHg
